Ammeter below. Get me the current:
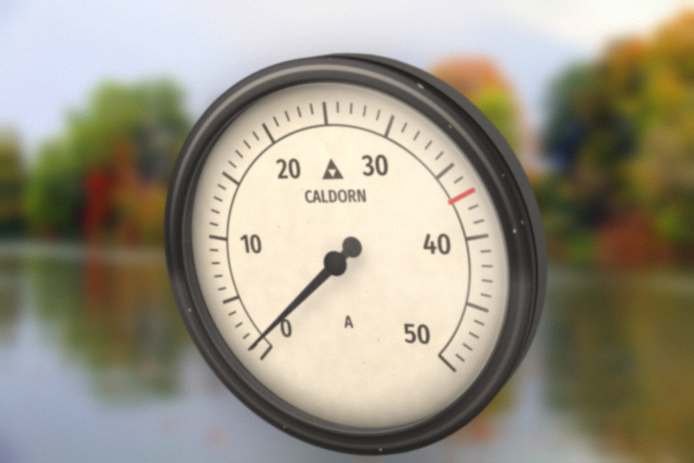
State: 1 A
